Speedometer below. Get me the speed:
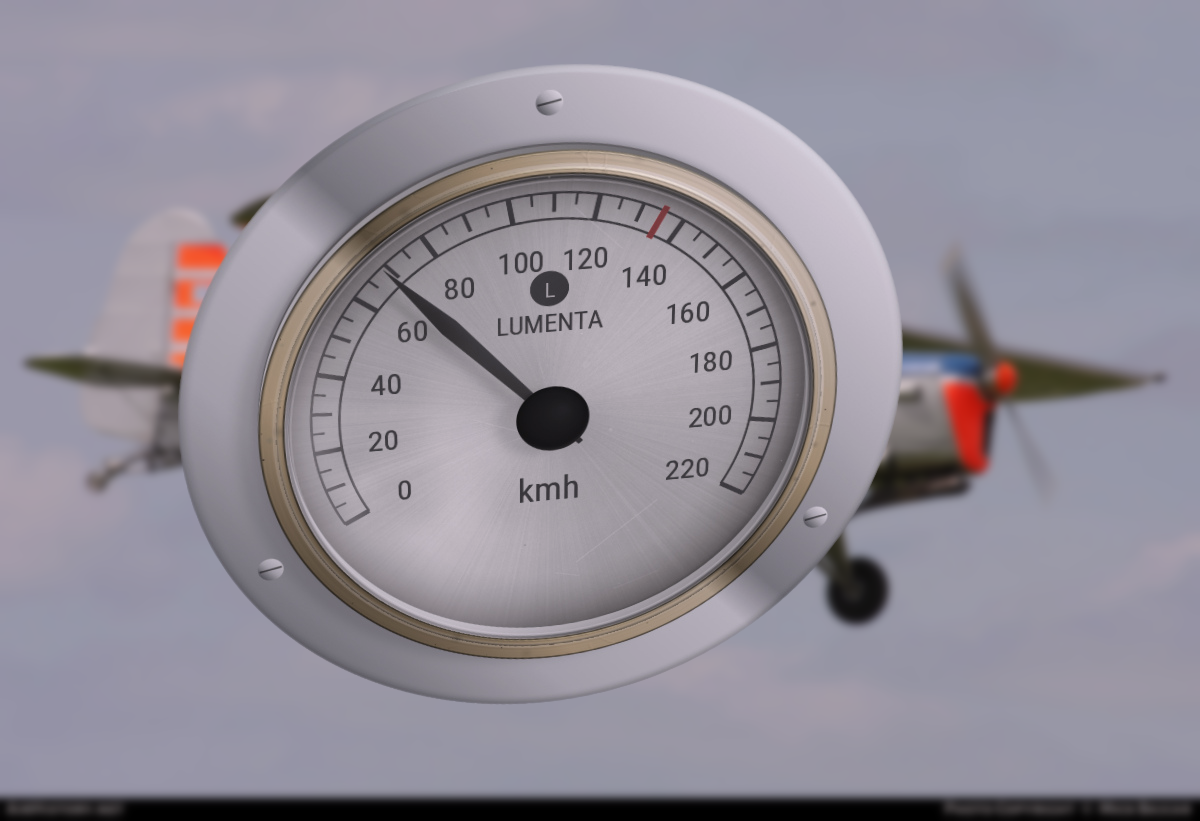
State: 70 km/h
